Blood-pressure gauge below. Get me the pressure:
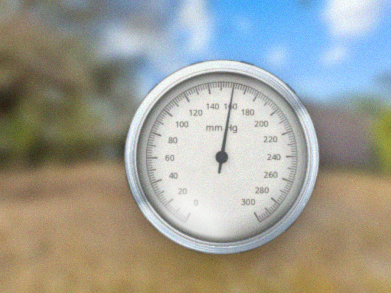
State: 160 mmHg
